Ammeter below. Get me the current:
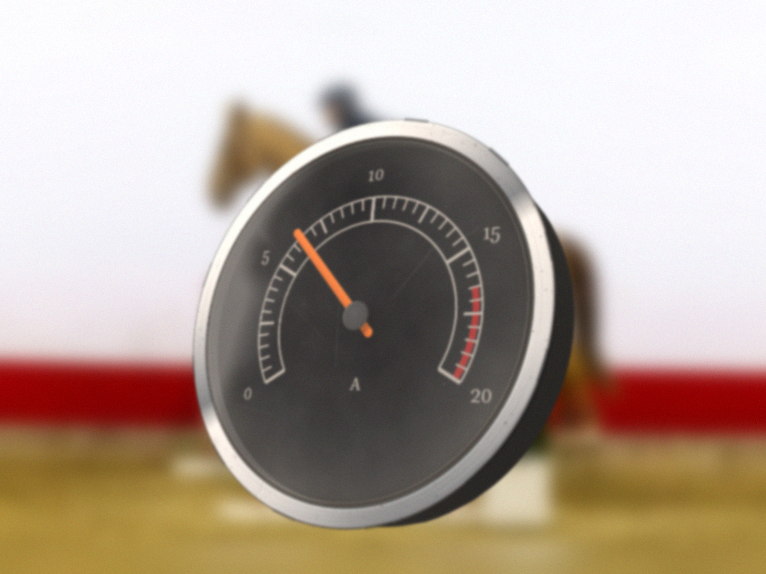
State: 6.5 A
